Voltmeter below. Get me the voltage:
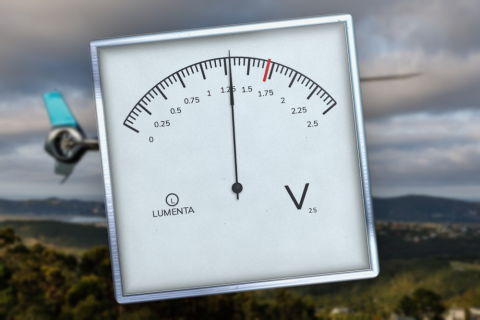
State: 1.3 V
